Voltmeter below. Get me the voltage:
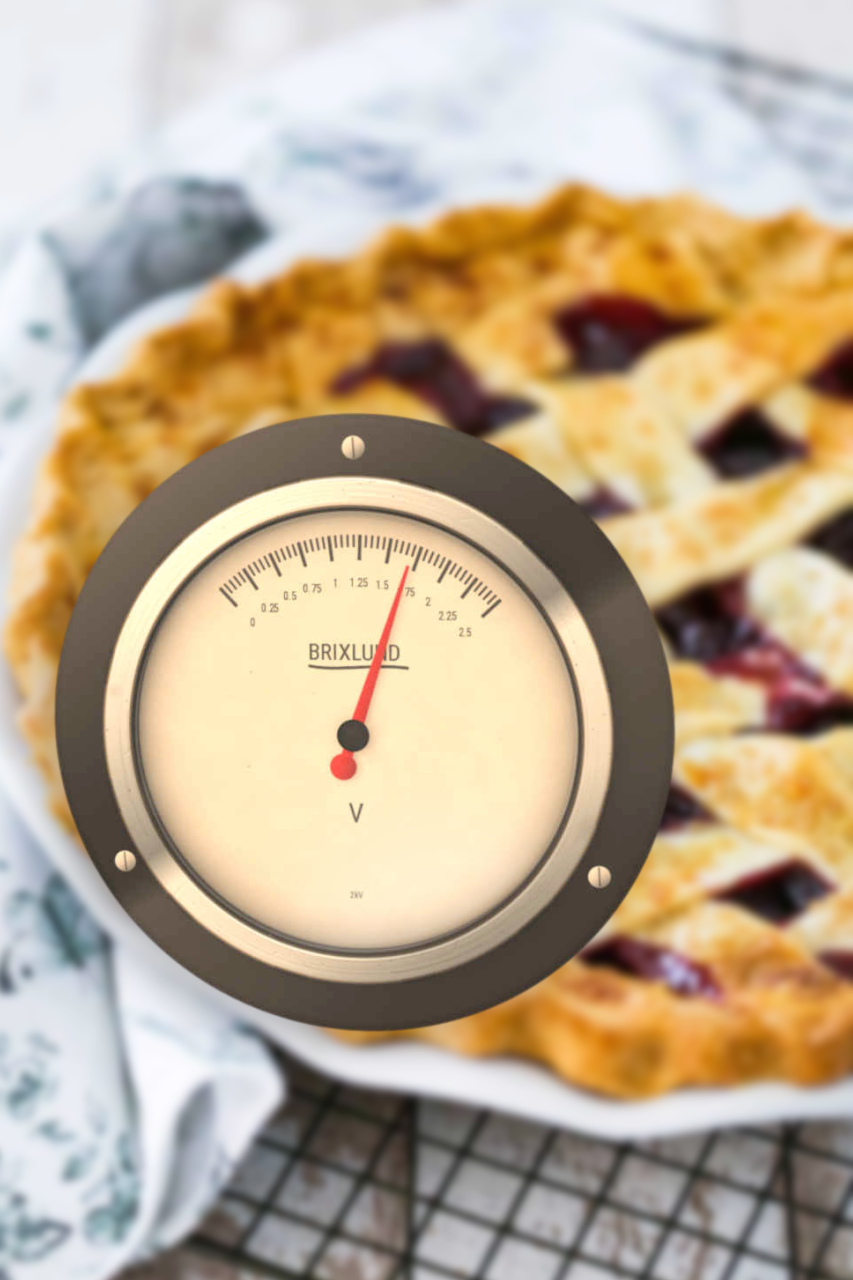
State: 1.7 V
